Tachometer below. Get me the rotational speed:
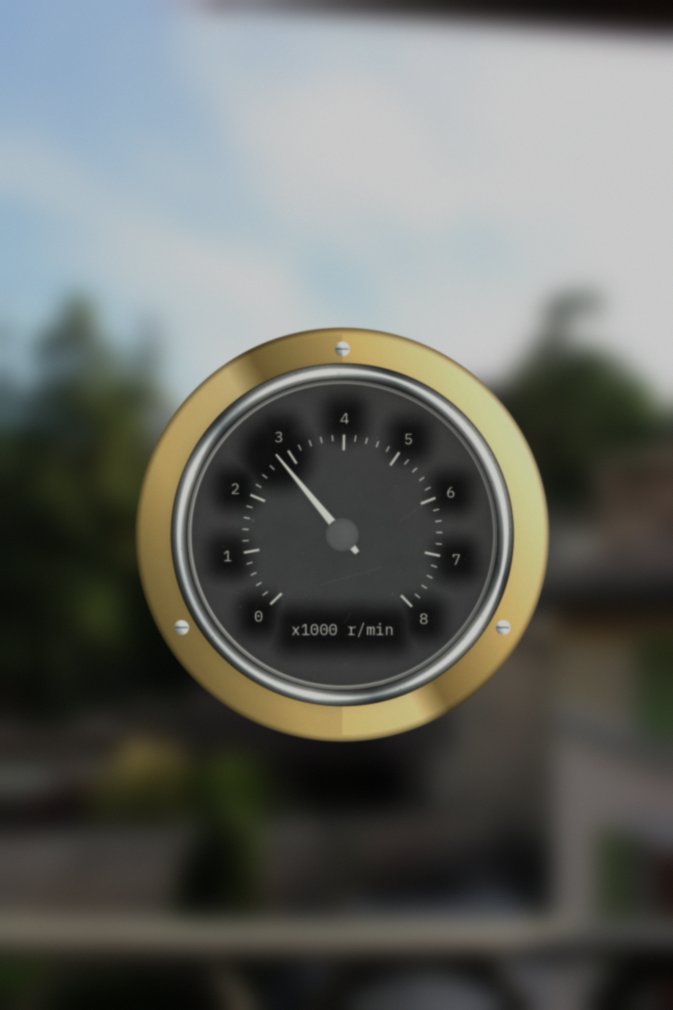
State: 2800 rpm
